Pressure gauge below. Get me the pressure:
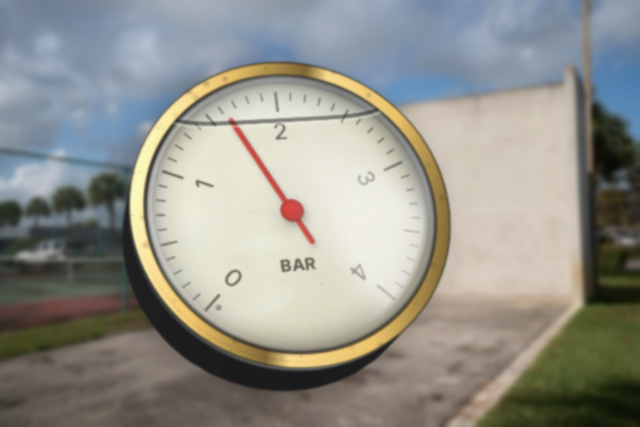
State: 1.6 bar
